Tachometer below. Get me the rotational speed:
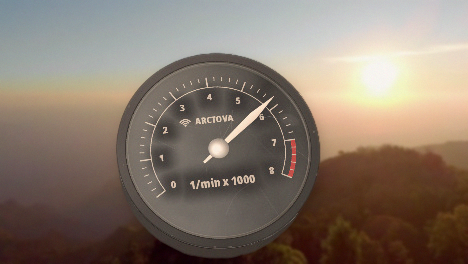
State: 5800 rpm
